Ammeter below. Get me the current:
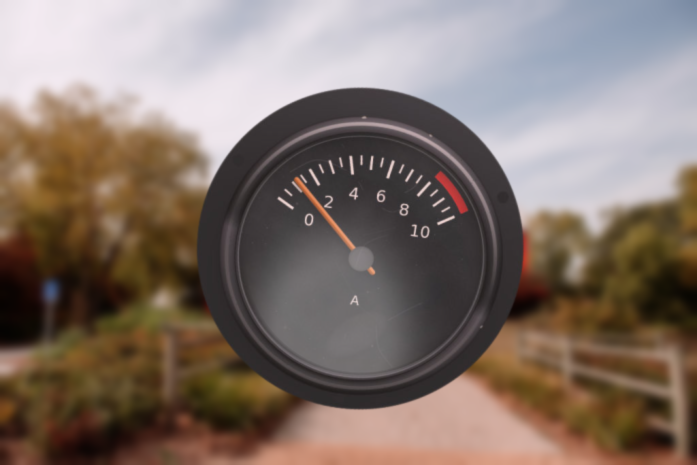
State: 1.25 A
